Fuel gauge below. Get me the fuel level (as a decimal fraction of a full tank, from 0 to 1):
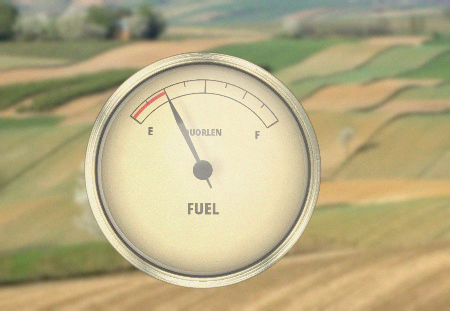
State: 0.25
